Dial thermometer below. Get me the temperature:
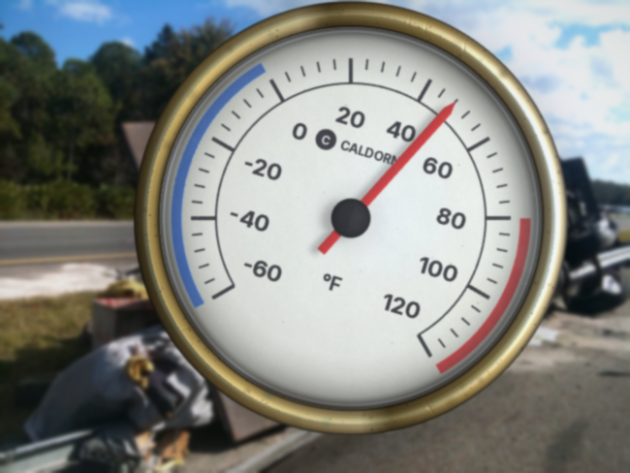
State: 48 °F
